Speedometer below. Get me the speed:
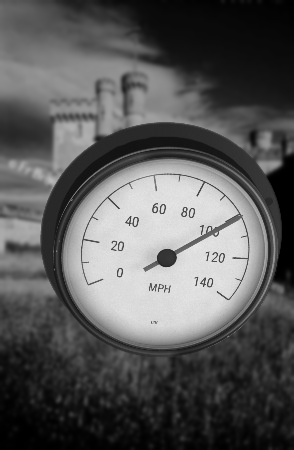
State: 100 mph
